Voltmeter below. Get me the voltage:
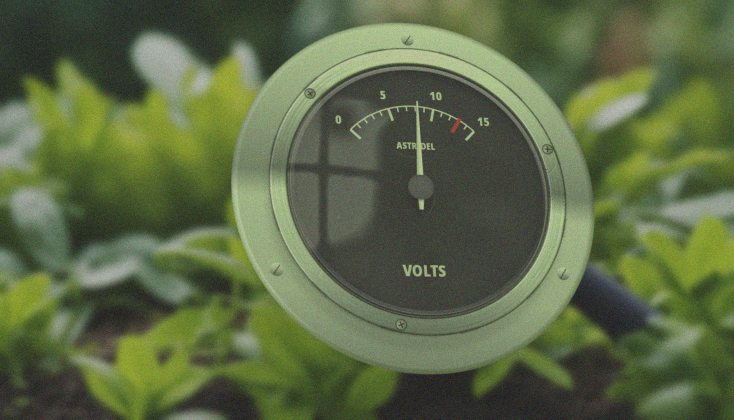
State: 8 V
